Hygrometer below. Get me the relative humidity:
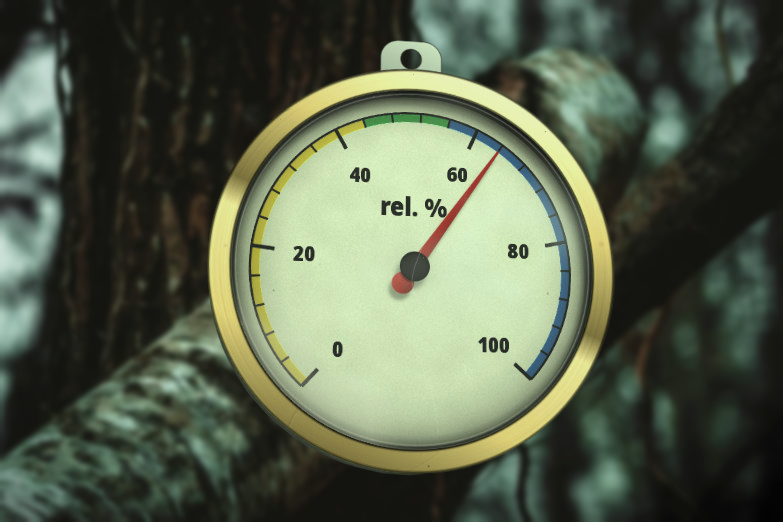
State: 64 %
